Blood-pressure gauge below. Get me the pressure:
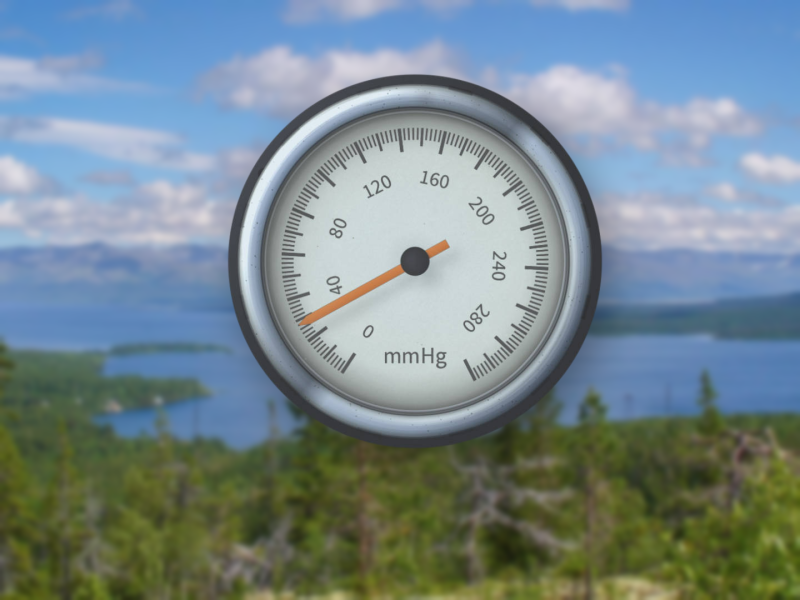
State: 28 mmHg
